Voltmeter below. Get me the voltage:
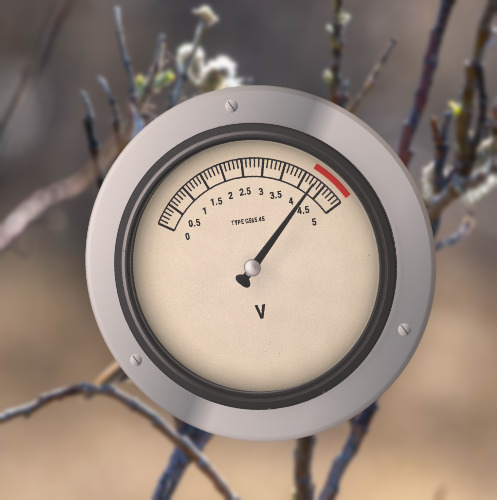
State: 4.3 V
